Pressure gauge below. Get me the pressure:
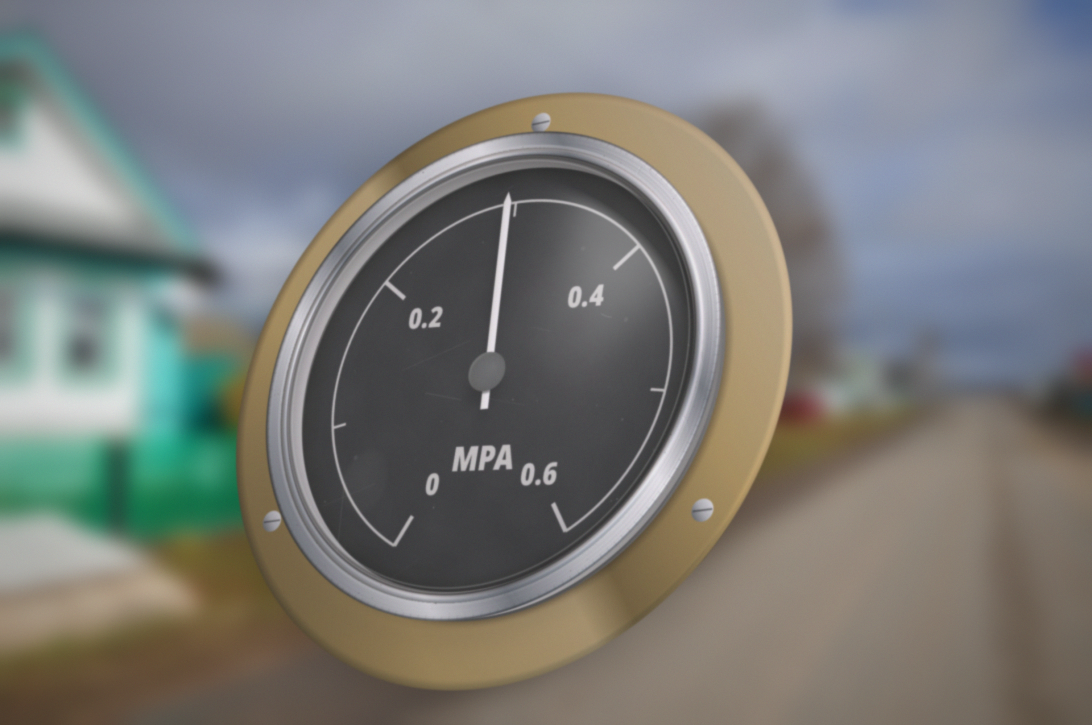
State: 0.3 MPa
